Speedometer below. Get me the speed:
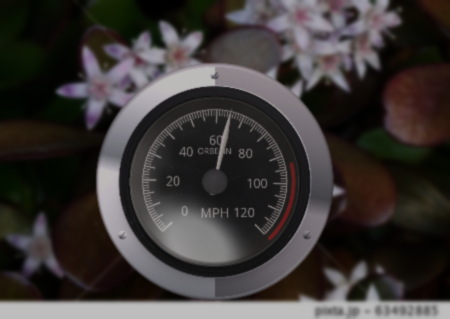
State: 65 mph
